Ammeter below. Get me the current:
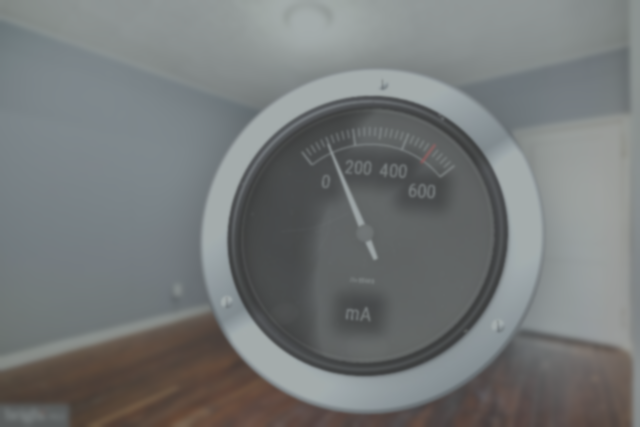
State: 100 mA
